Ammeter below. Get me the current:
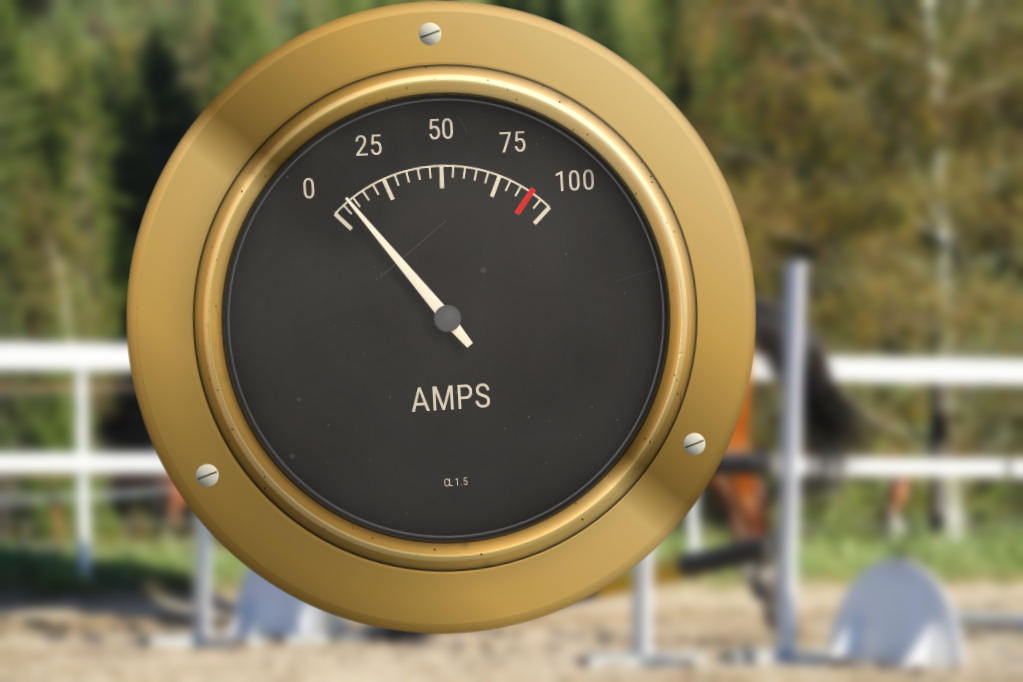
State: 7.5 A
